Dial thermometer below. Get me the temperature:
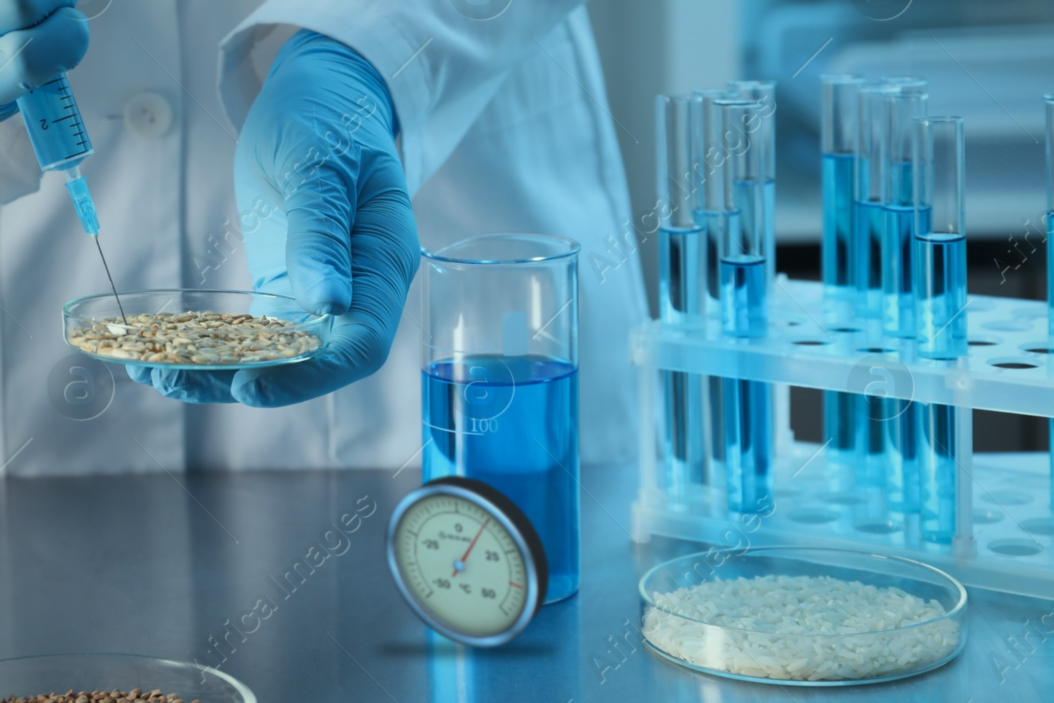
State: 12.5 °C
